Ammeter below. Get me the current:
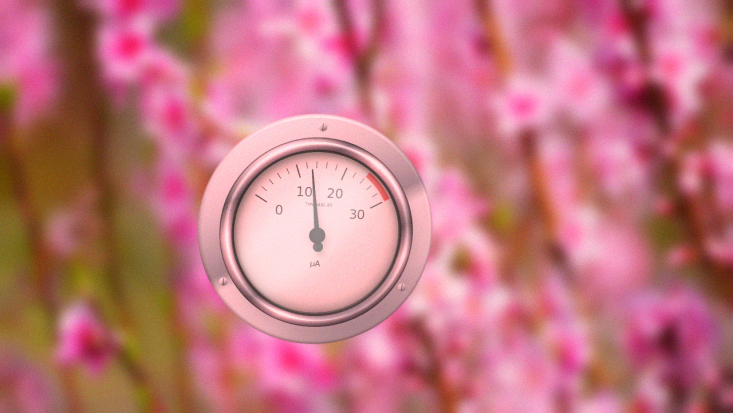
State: 13 µA
